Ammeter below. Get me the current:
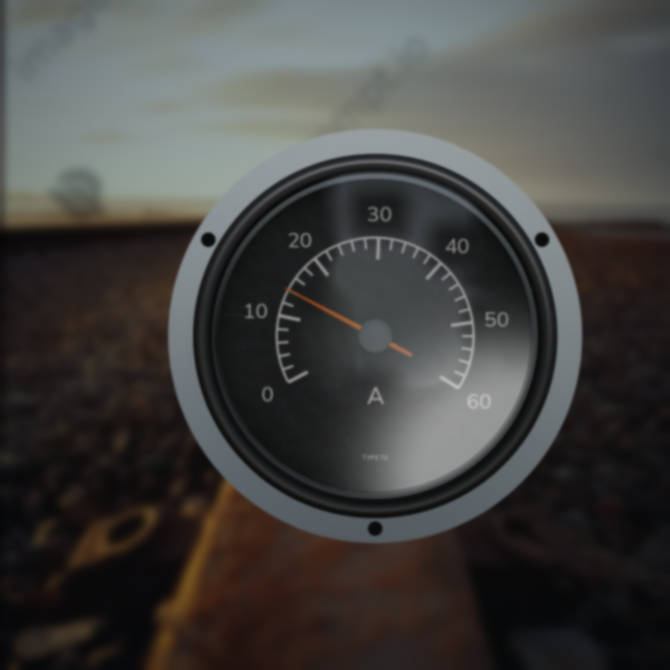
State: 14 A
